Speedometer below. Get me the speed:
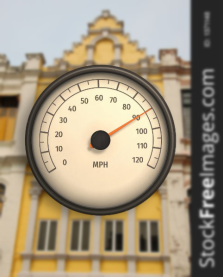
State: 90 mph
